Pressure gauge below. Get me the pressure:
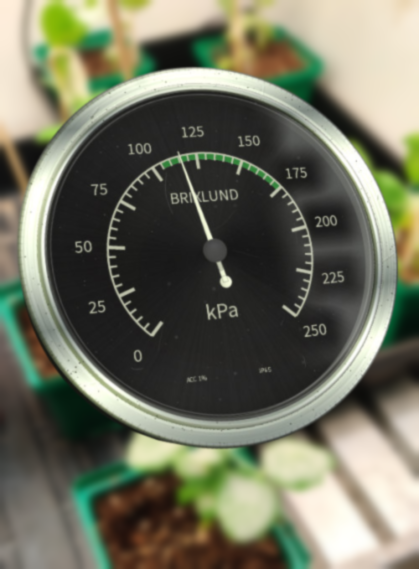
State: 115 kPa
